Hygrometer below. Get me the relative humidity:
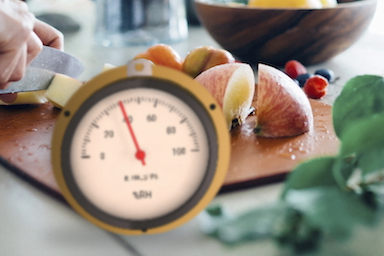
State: 40 %
